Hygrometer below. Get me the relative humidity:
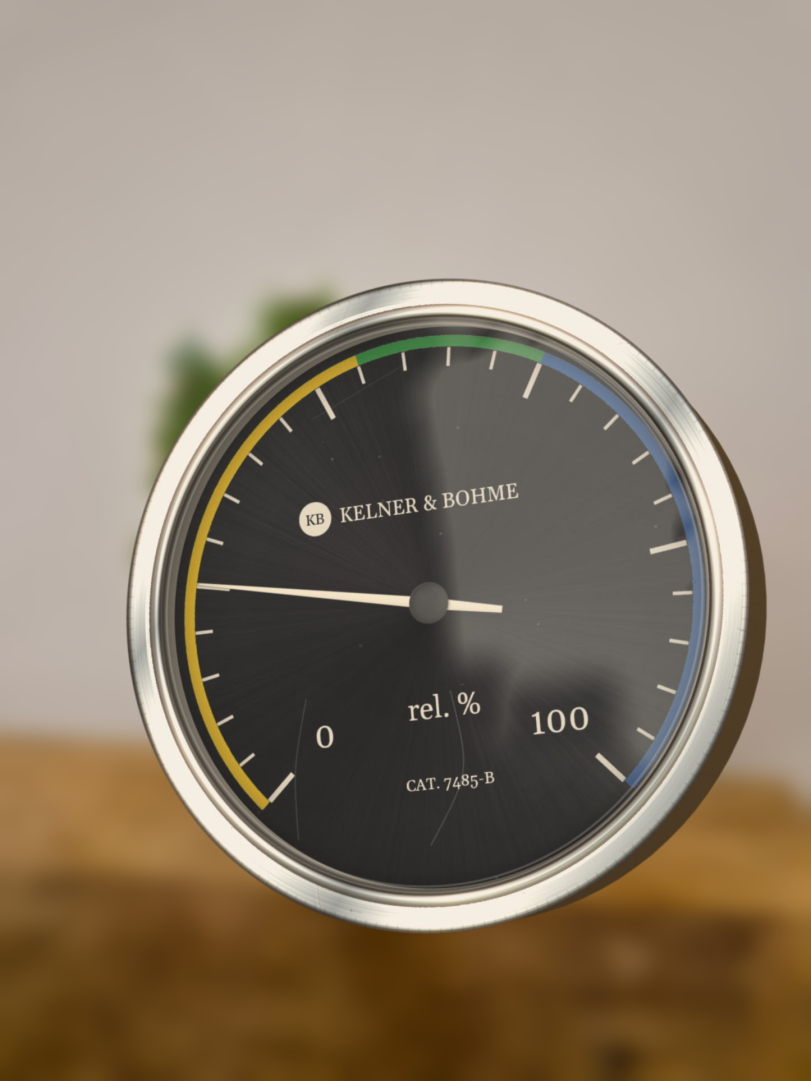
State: 20 %
